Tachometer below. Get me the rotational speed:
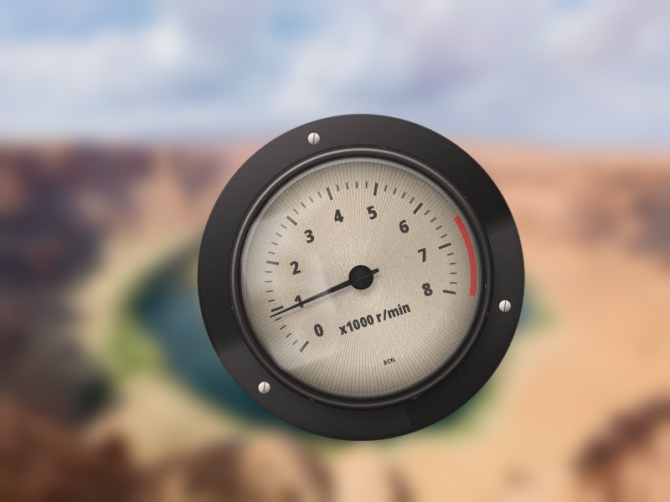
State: 900 rpm
